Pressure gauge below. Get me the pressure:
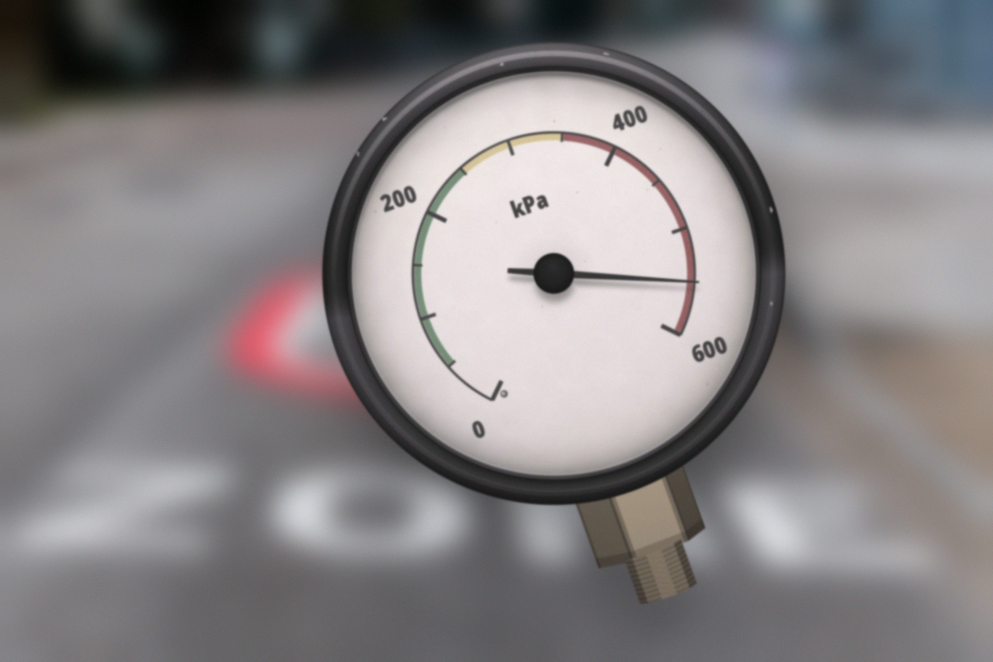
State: 550 kPa
